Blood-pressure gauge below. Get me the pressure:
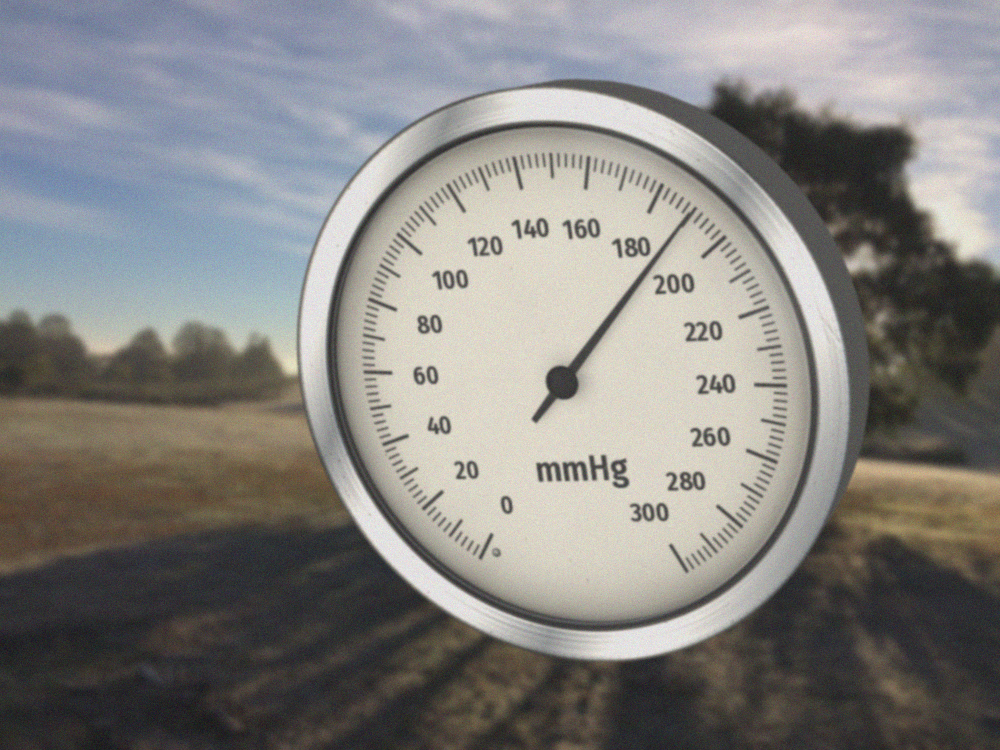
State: 190 mmHg
